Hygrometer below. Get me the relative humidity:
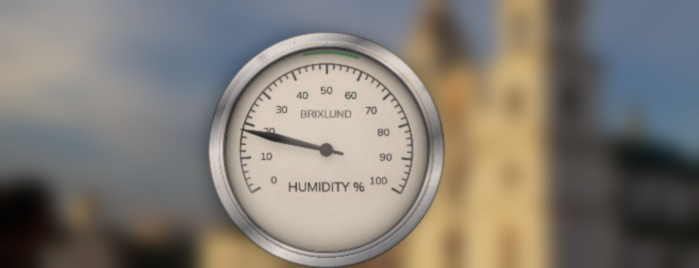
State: 18 %
